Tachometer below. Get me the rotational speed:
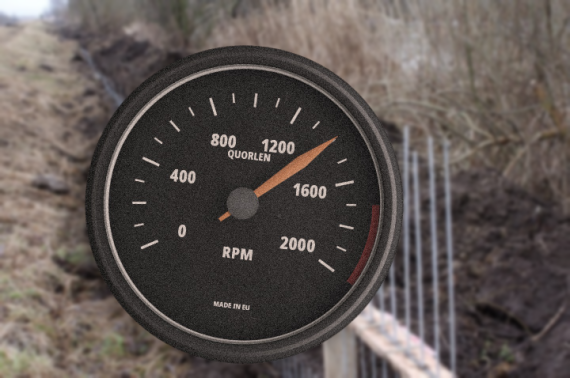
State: 1400 rpm
